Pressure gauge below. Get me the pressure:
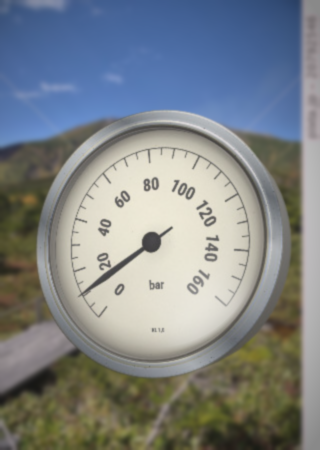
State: 10 bar
